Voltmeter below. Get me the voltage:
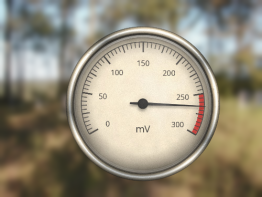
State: 265 mV
